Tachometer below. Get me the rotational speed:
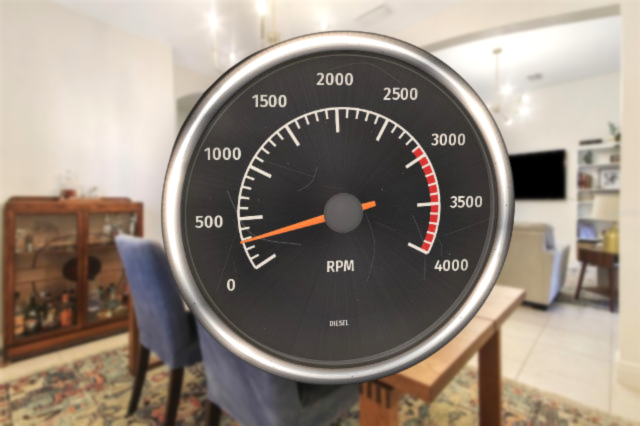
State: 300 rpm
